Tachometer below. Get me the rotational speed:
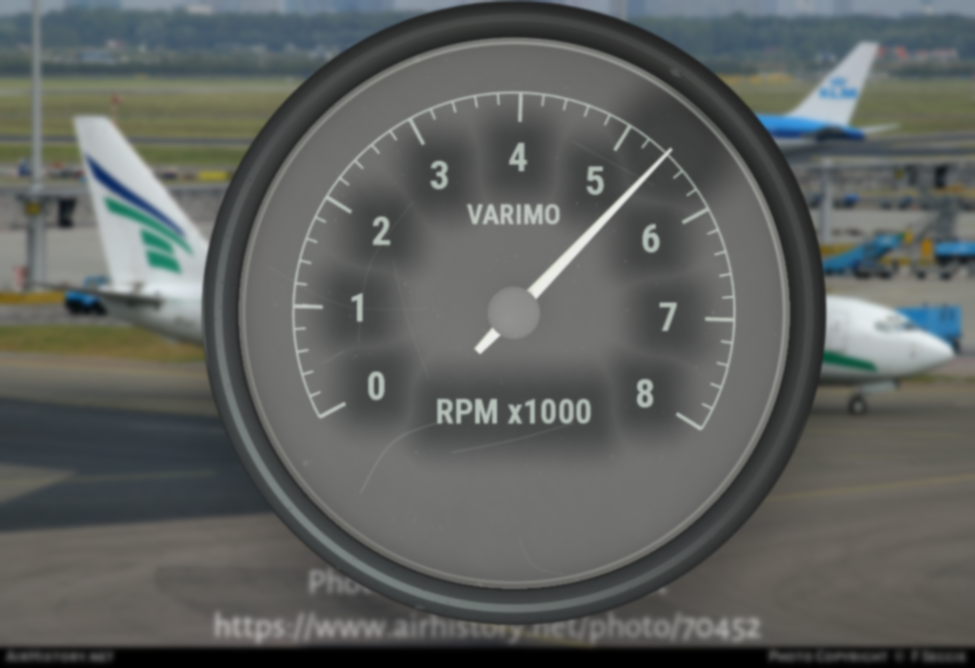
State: 5400 rpm
